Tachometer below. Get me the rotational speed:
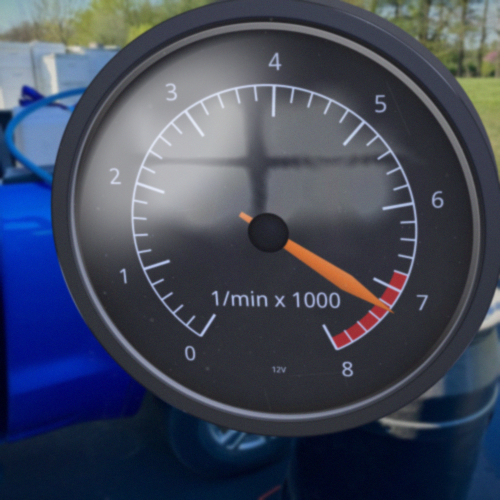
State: 7200 rpm
